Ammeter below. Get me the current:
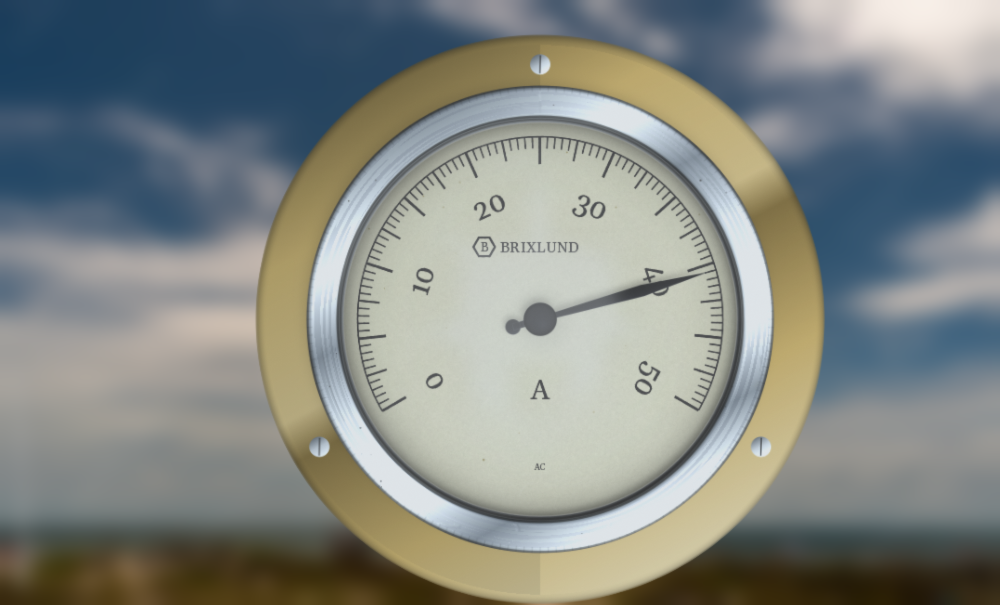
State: 40.5 A
